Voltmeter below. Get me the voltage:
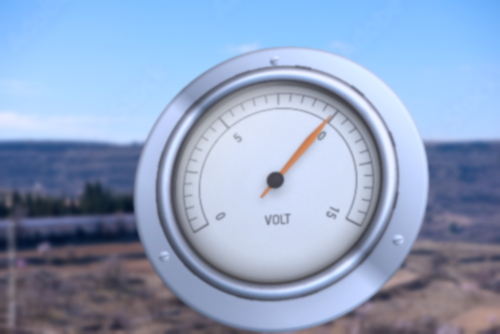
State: 10 V
